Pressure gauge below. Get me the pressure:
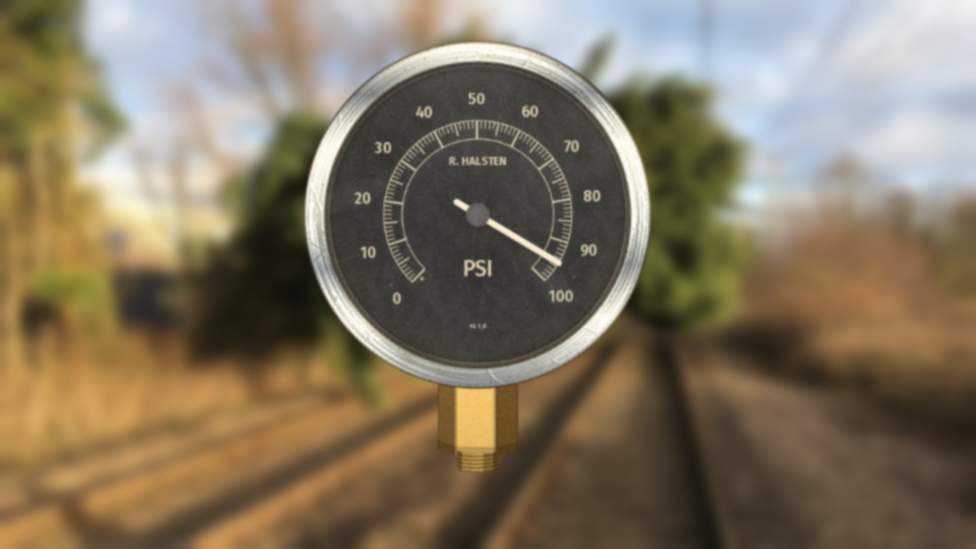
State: 95 psi
